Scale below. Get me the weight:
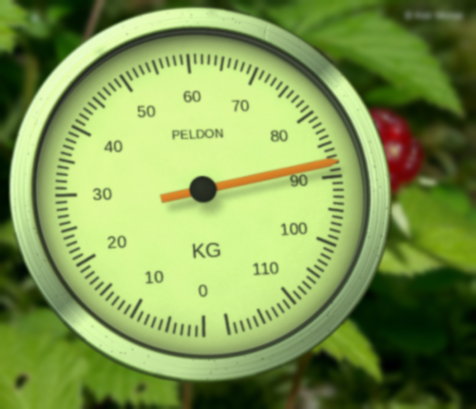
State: 88 kg
